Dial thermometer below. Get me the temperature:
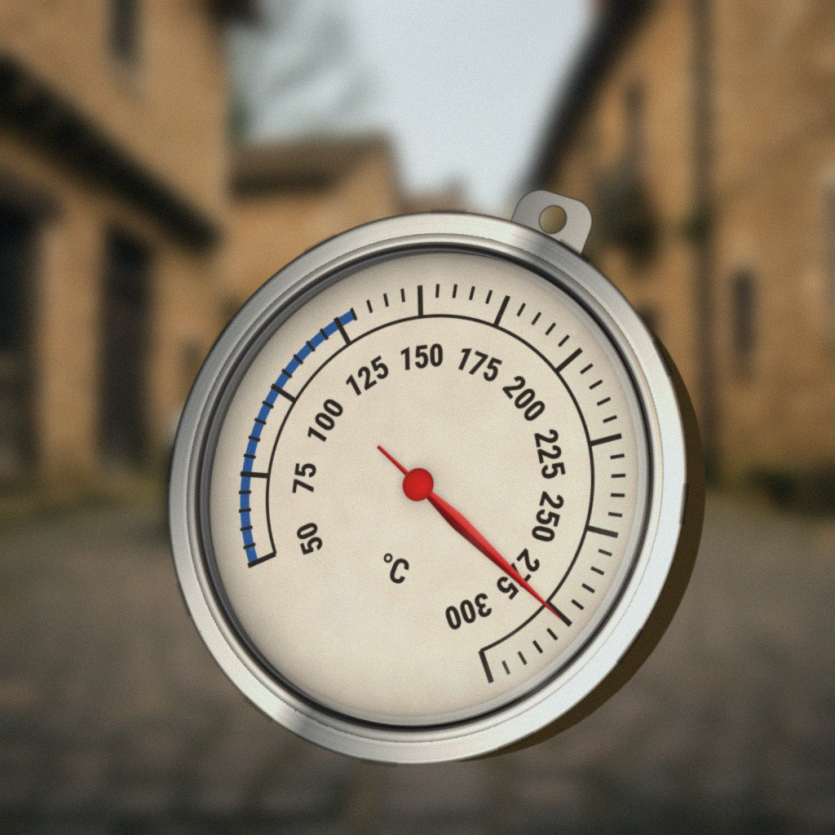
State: 275 °C
